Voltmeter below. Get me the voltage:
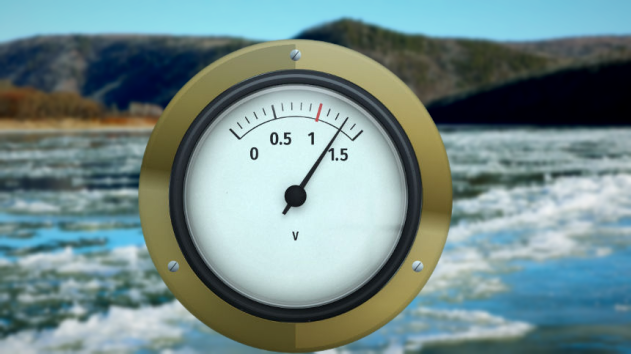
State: 1.3 V
